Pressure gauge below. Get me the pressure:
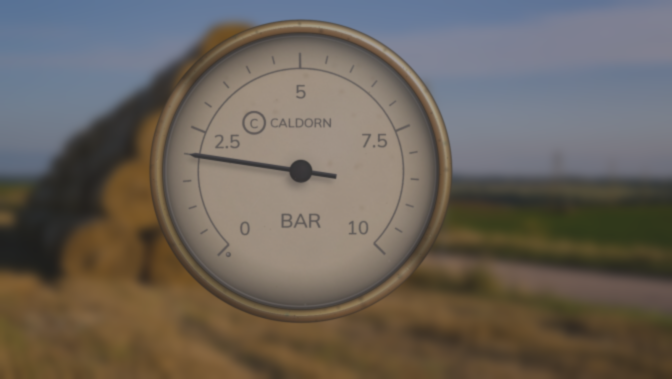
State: 2 bar
